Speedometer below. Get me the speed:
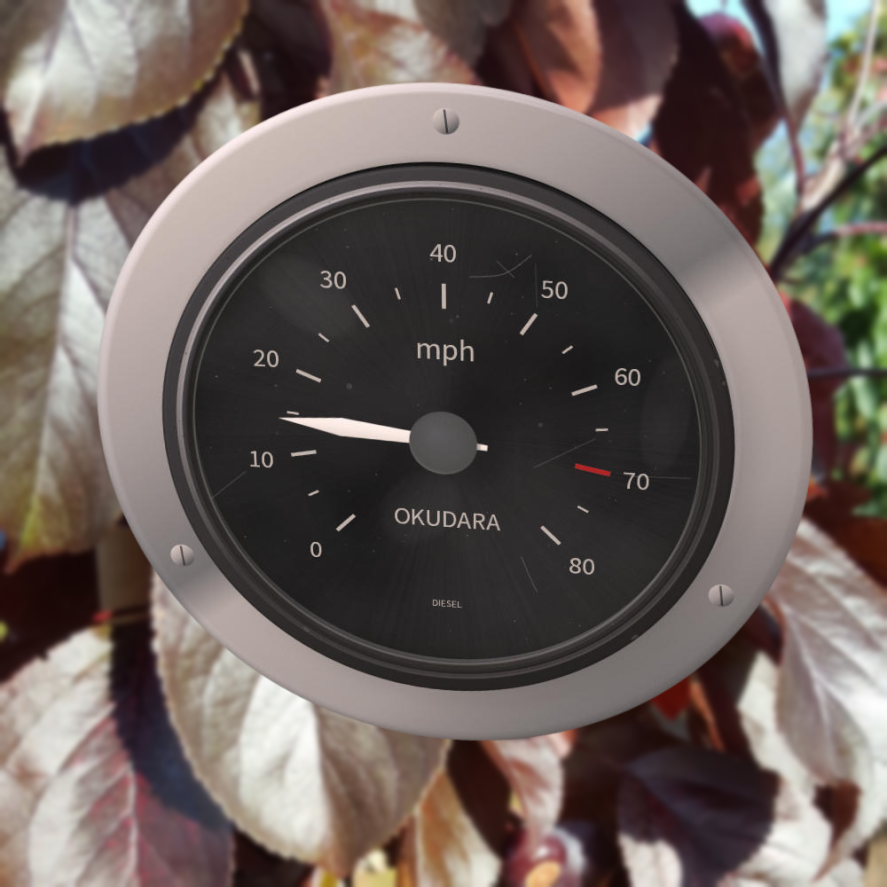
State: 15 mph
